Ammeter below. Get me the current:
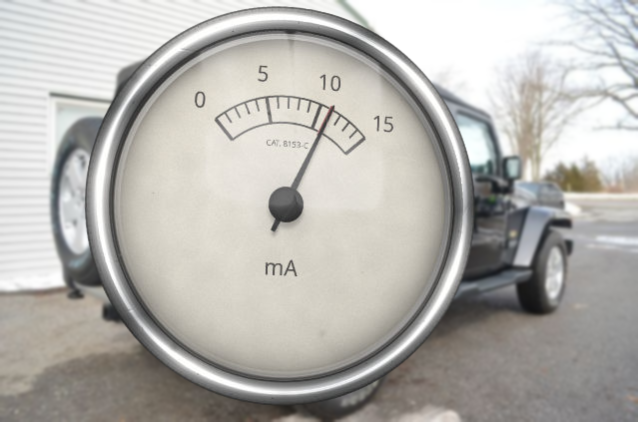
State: 11 mA
